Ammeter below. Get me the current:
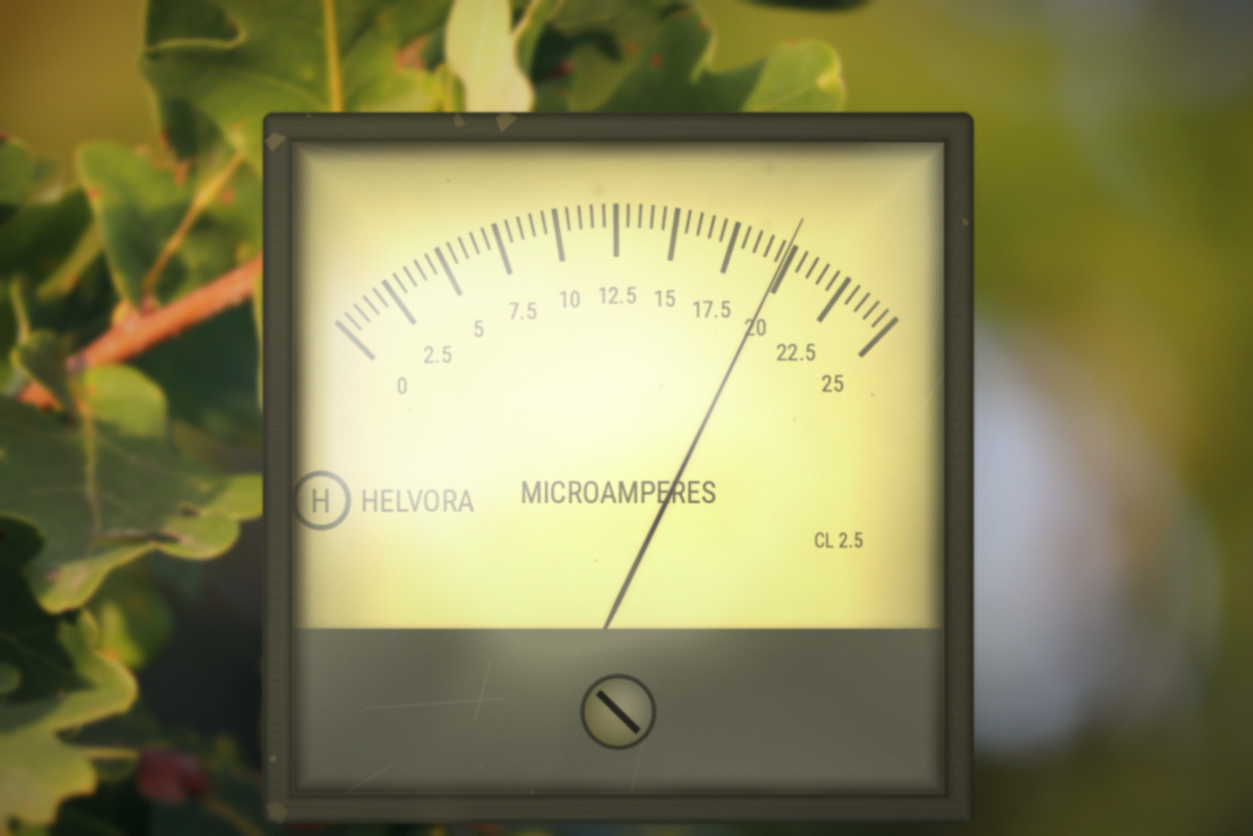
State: 19.75 µA
